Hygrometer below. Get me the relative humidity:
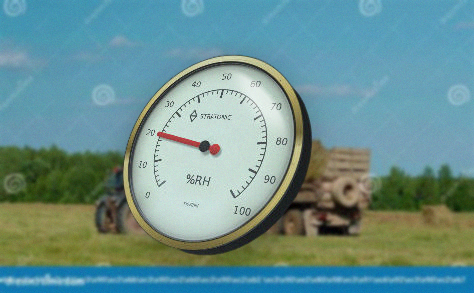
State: 20 %
